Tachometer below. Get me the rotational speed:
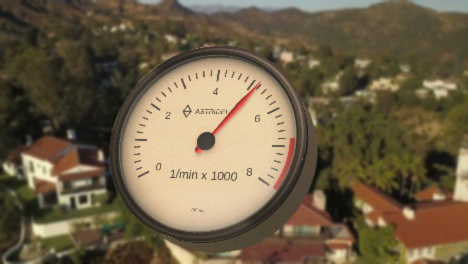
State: 5200 rpm
